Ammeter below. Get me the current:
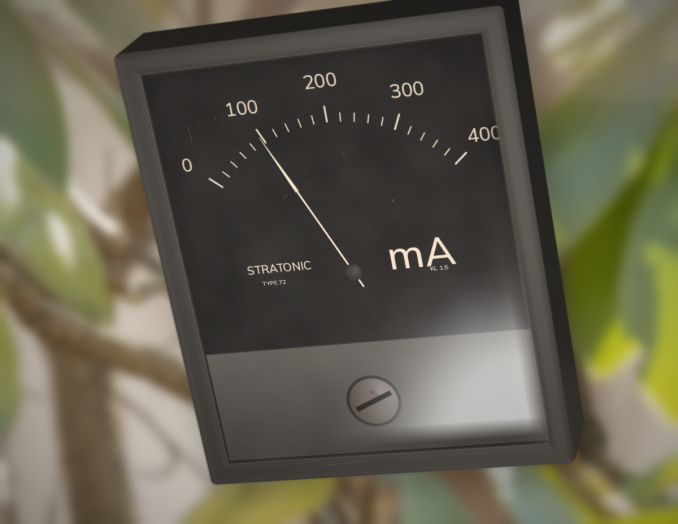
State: 100 mA
